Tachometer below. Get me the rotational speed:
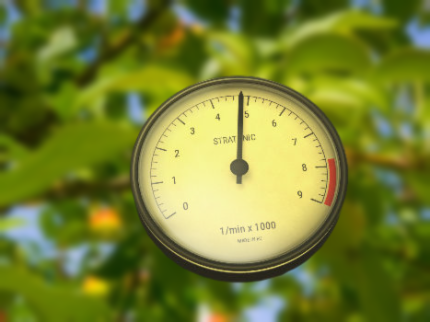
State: 4800 rpm
